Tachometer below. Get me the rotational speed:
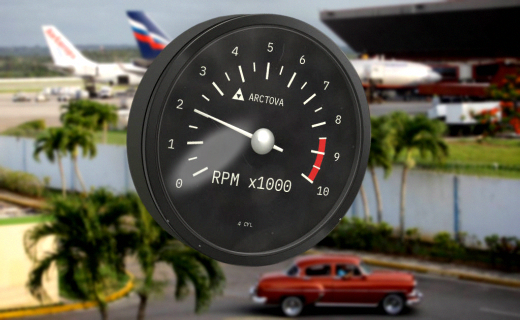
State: 2000 rpm
